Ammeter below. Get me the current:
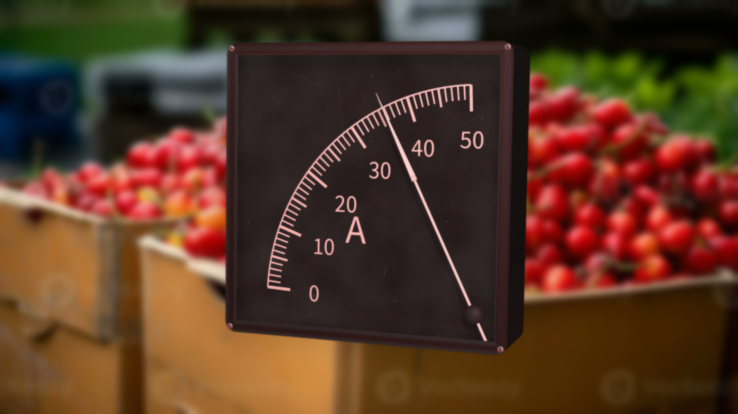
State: 36 A
